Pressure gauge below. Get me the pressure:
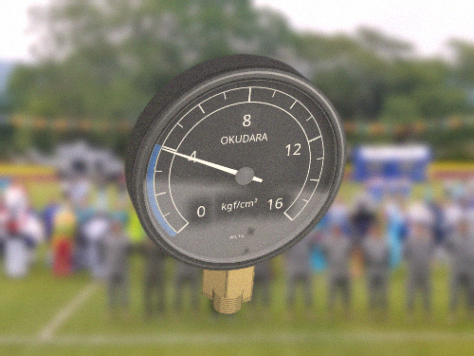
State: 4 kg/cm²
